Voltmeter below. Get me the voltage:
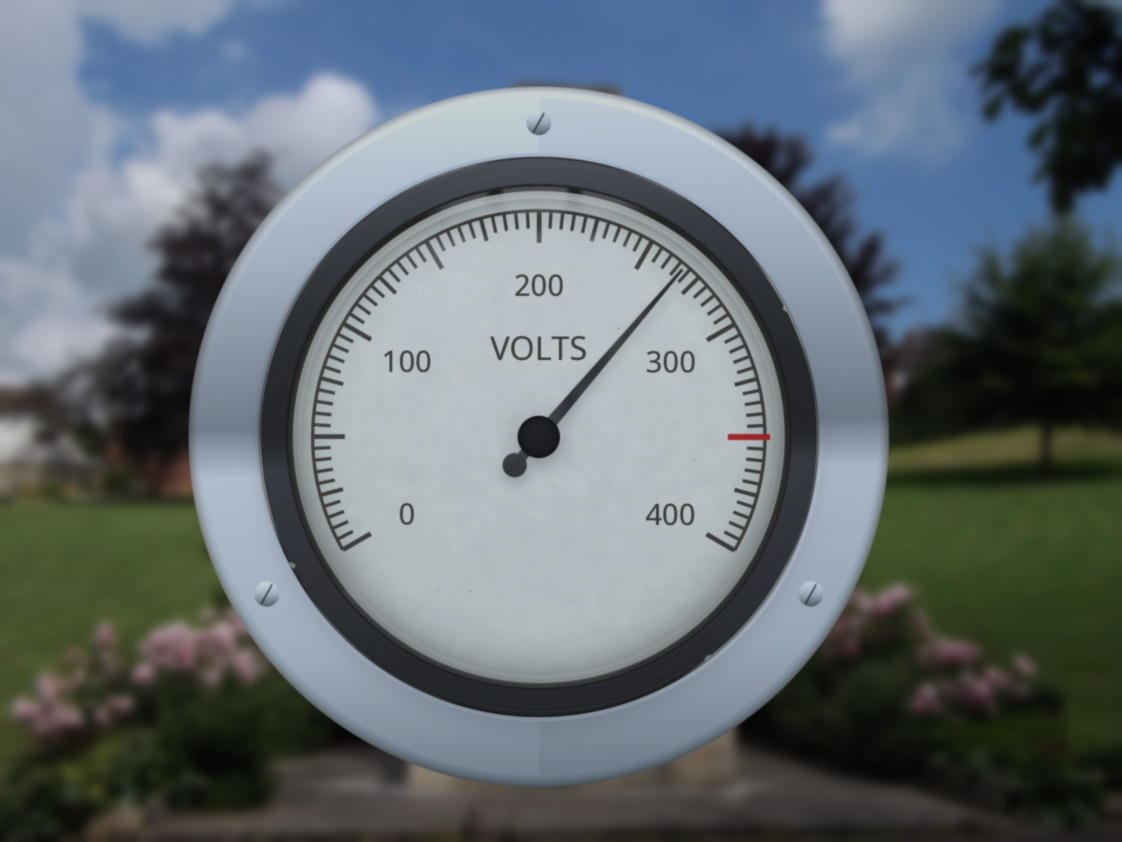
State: 267.5 V
